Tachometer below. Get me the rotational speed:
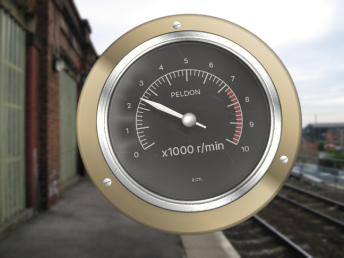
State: 2400 rpm
